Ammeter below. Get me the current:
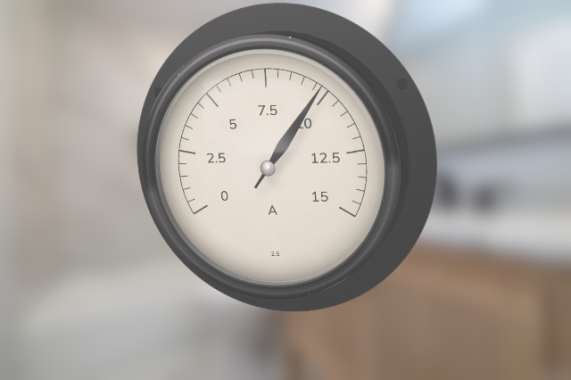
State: 9.75 A
